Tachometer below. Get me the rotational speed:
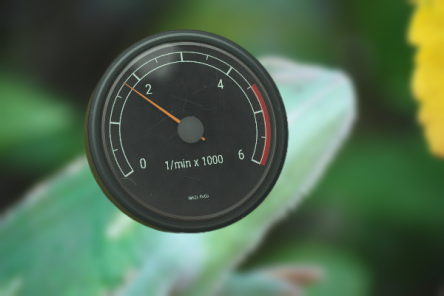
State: 1750 rpm
